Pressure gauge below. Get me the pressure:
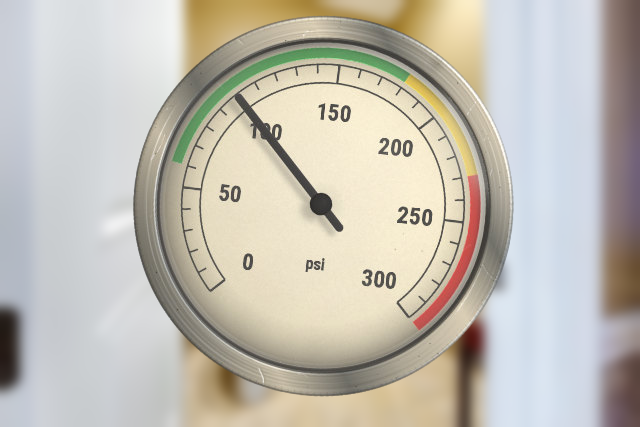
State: 100 psi
